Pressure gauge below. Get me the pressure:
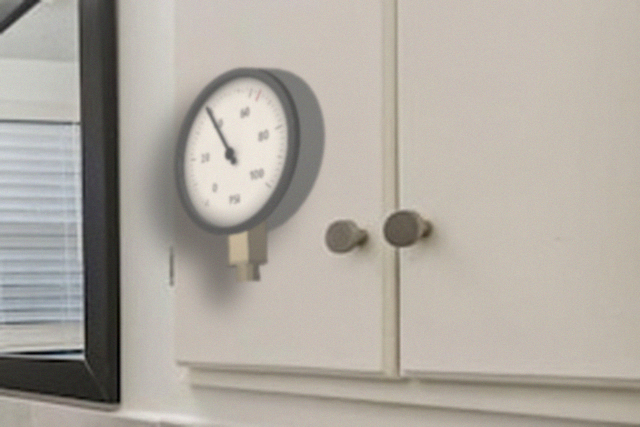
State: 40 psi
